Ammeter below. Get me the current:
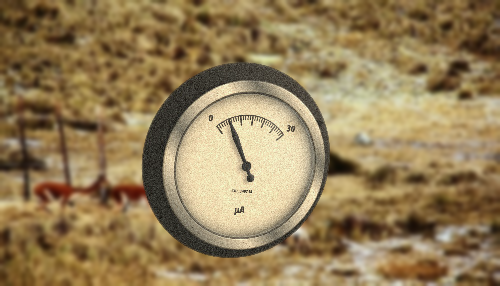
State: 5 µA
